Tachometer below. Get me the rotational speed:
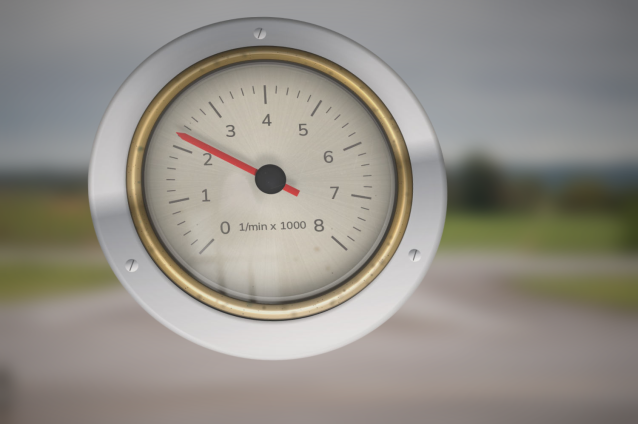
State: 2200 rpm
